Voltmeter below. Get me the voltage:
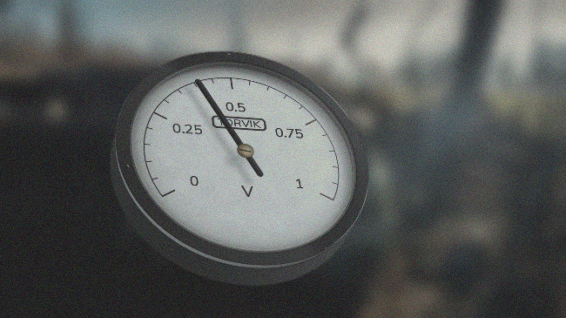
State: 0.4 V
